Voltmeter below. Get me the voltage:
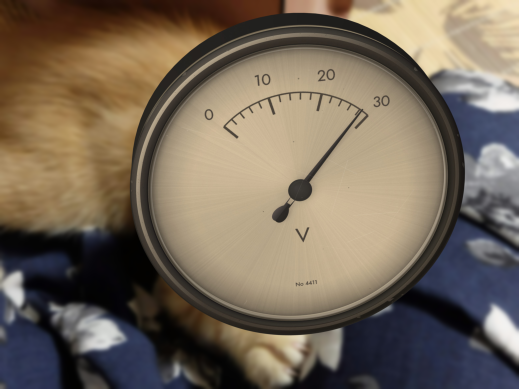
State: 28 V
